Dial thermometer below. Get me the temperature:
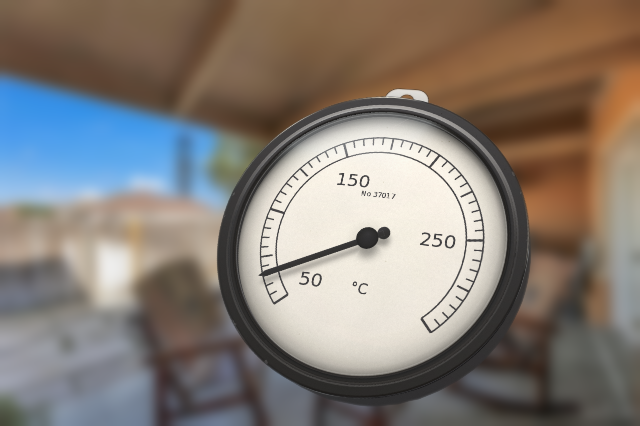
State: 65 °C
